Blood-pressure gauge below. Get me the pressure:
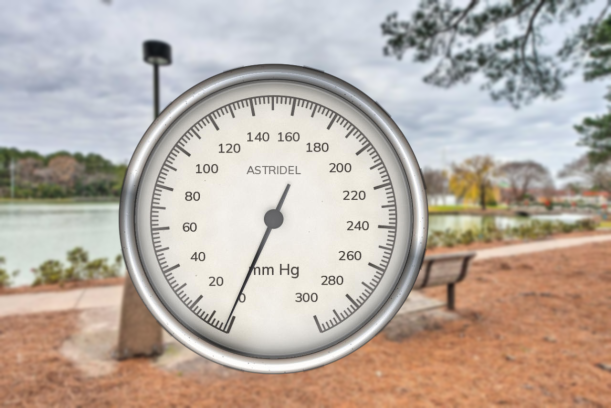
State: 2 mmHg
